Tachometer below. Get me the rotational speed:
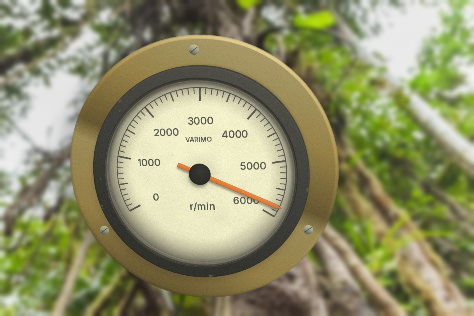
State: 5800 rpm
